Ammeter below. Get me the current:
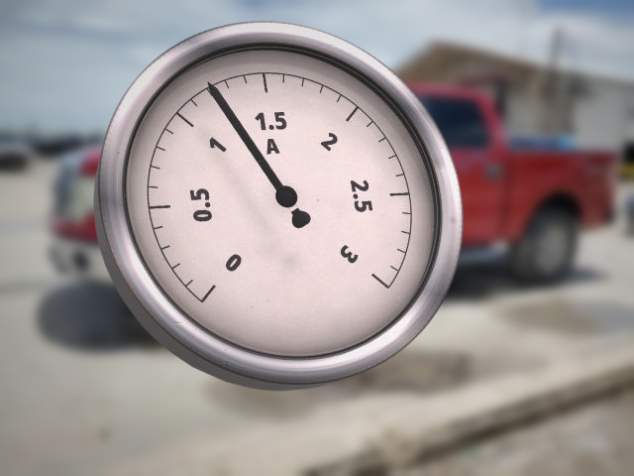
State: 1.2 A
